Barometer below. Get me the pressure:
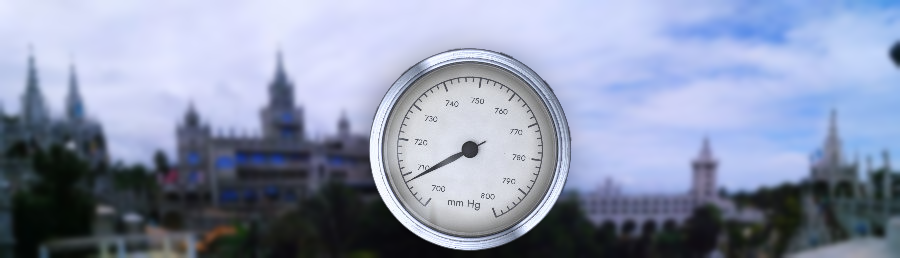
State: 708 mmHg
